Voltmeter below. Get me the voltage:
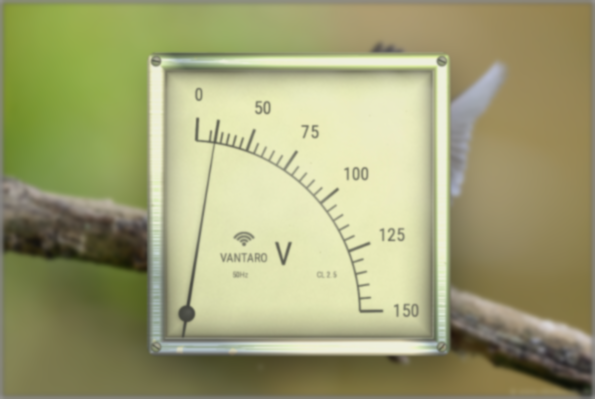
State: 25 V
